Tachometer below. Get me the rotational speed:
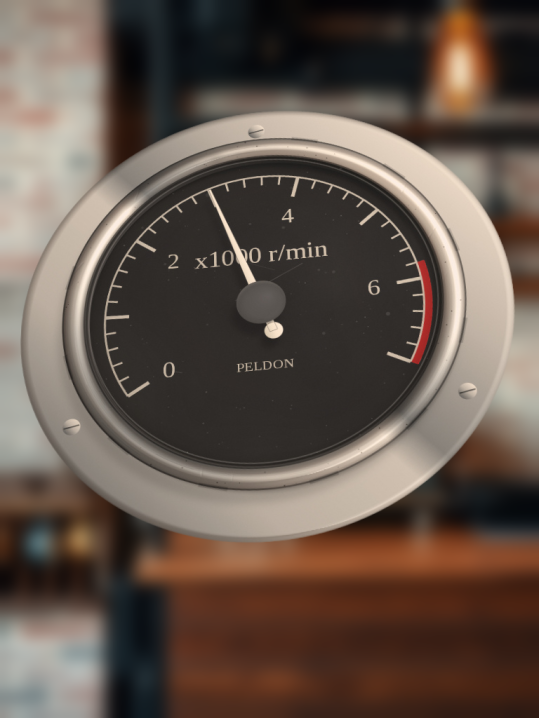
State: 3000 rpm
